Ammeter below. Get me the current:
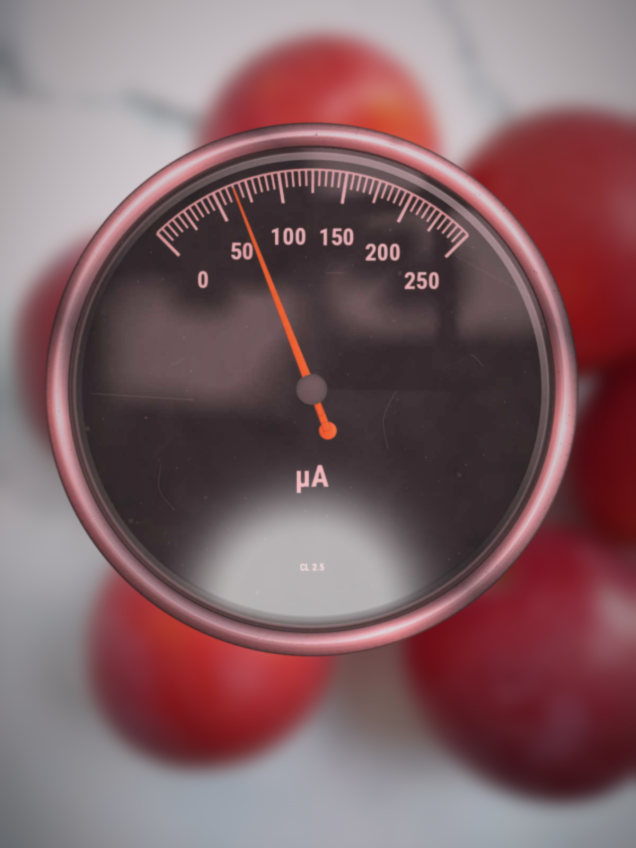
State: 65 µA
